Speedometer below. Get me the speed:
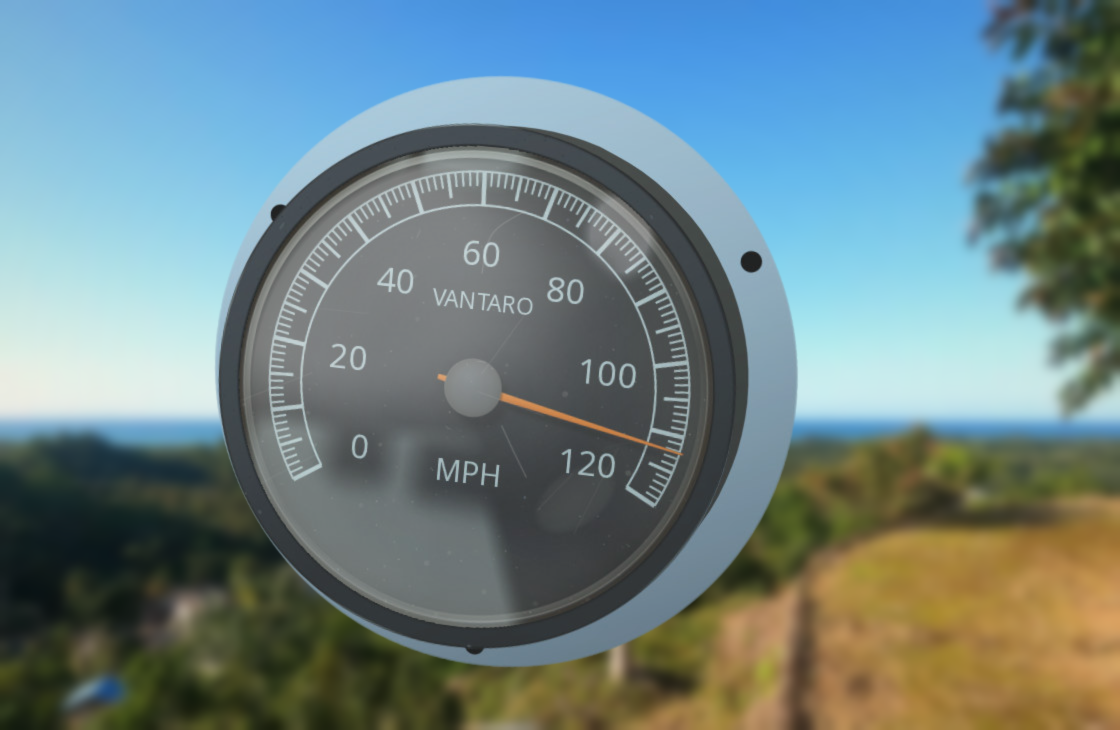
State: 112 mph
